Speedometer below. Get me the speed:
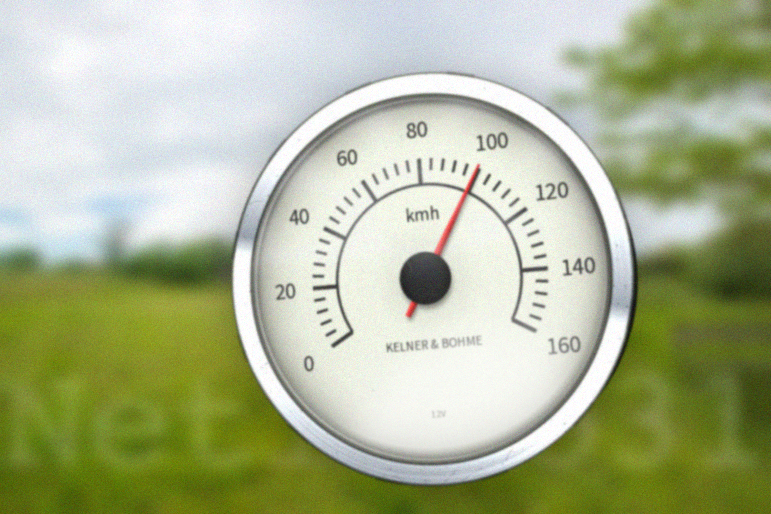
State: 100 km/h
